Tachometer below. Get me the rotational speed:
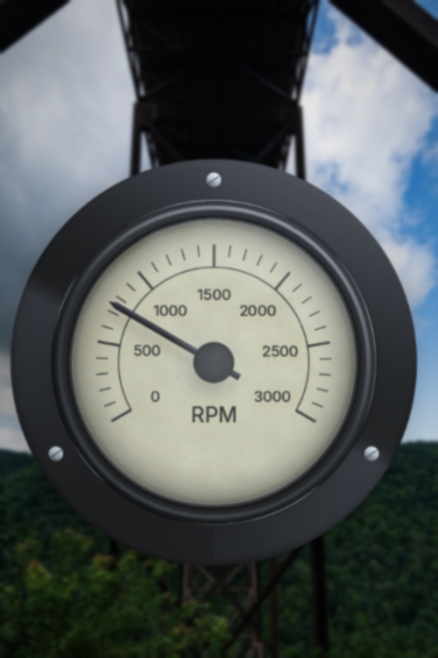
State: 750 rpm
